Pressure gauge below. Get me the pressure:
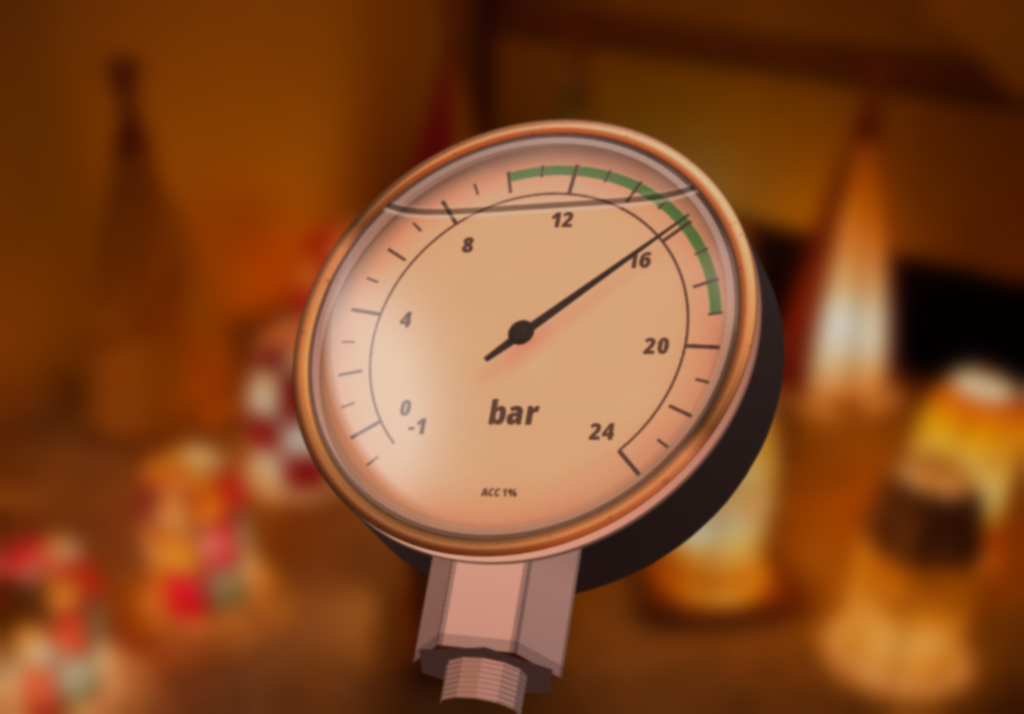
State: 16 bar
